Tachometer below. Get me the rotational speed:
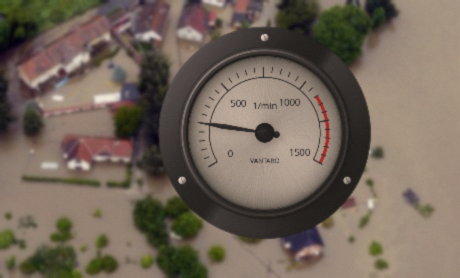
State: 250 rpm
